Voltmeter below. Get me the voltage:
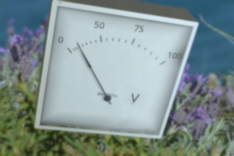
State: 25 V
